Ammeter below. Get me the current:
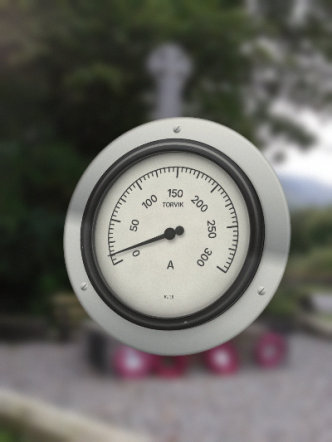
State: 10 A
